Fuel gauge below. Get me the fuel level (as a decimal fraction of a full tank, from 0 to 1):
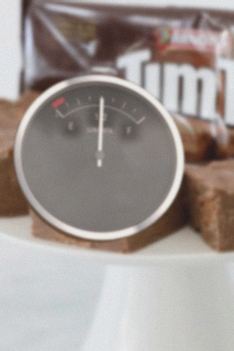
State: 0.5
